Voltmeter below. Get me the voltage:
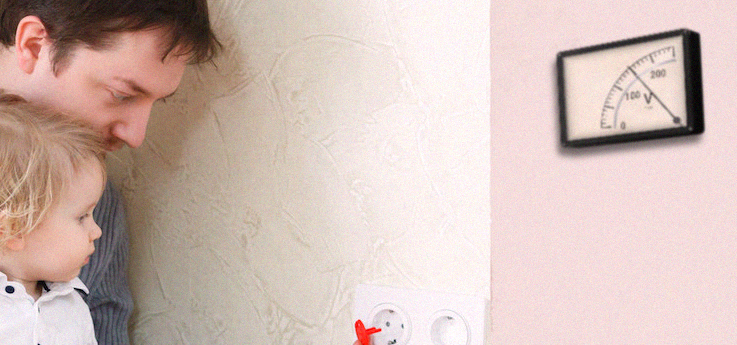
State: 150 V
